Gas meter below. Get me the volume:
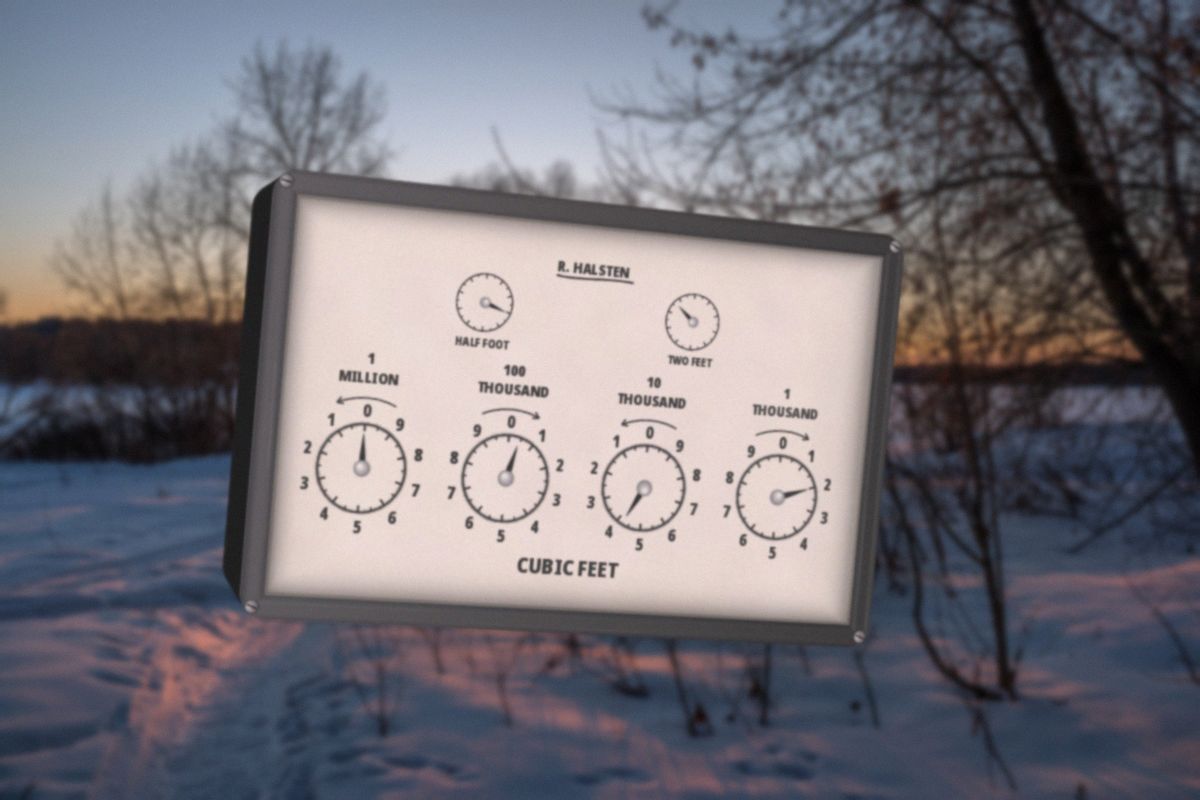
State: 4200 ft³
